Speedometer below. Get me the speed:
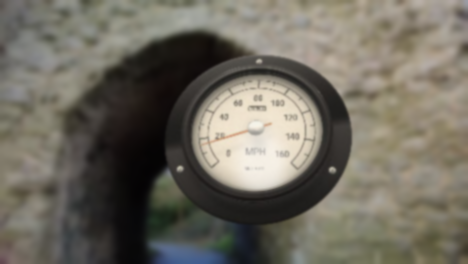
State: 15 mph
